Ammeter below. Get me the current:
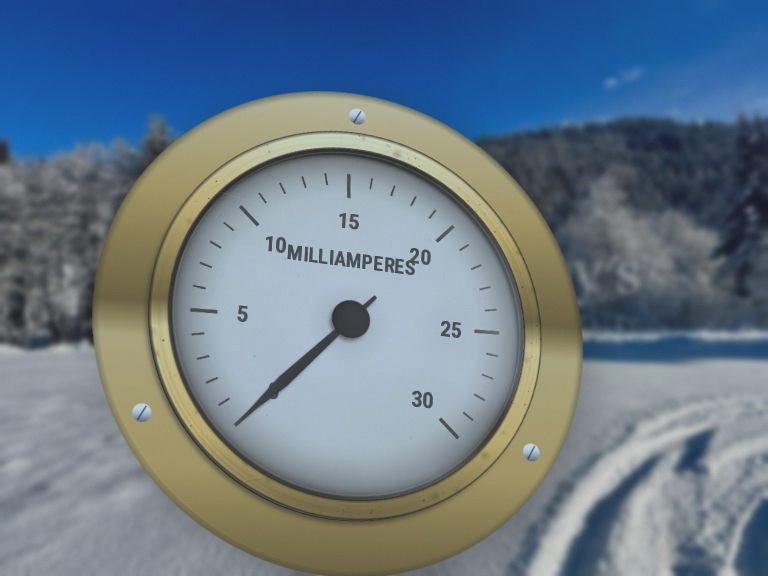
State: 0 mA
